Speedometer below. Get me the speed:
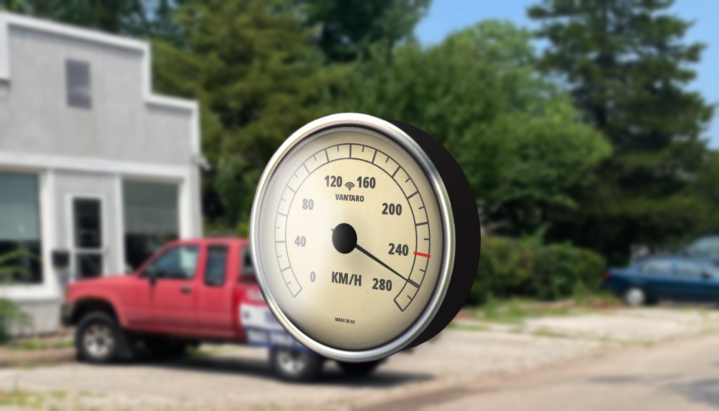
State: 260 km/h
